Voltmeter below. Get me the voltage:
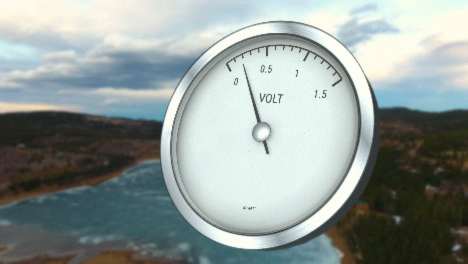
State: 0.2 V
